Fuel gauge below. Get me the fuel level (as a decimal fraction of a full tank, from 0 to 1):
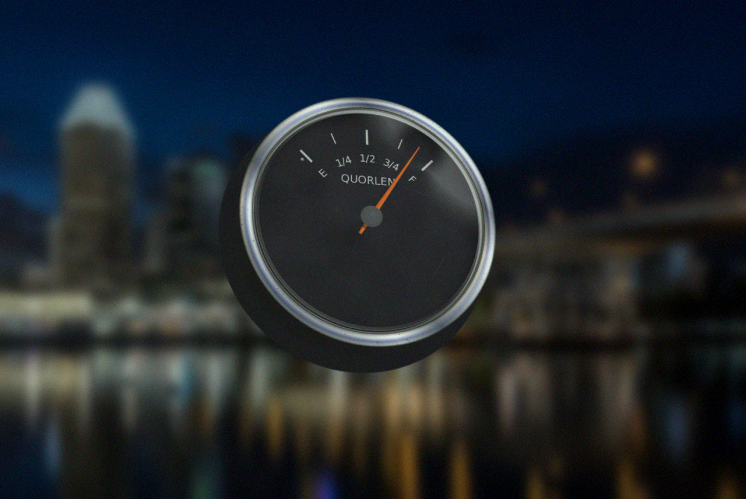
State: 0.875
